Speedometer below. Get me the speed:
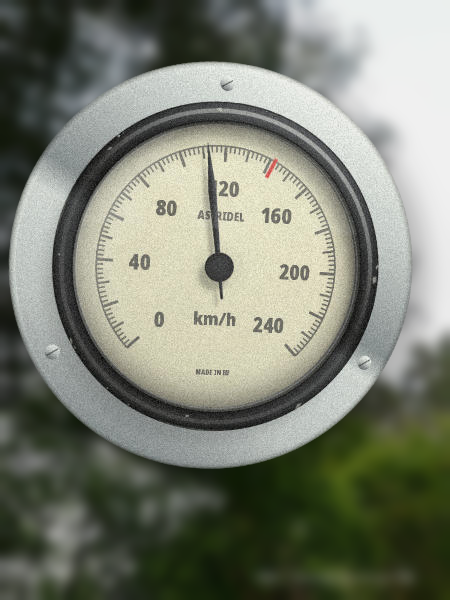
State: 112 km/h
